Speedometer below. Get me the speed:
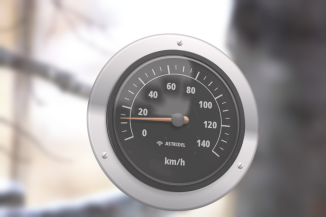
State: 12.5 km/h
